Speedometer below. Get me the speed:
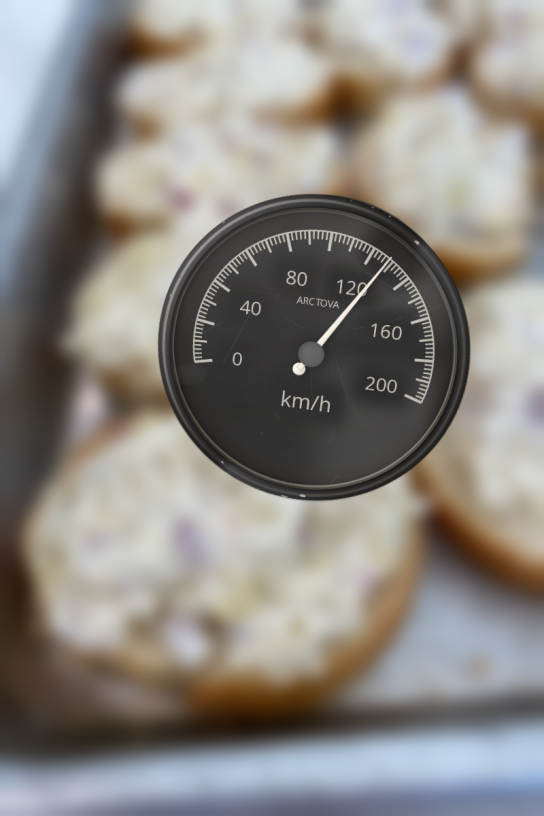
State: 128 km/h
